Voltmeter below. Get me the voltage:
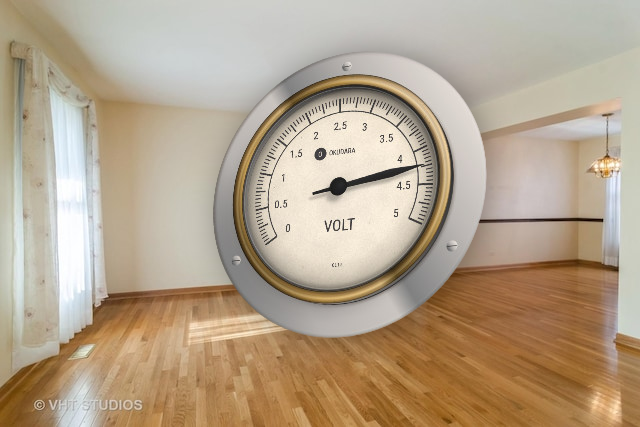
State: 4.25 V
